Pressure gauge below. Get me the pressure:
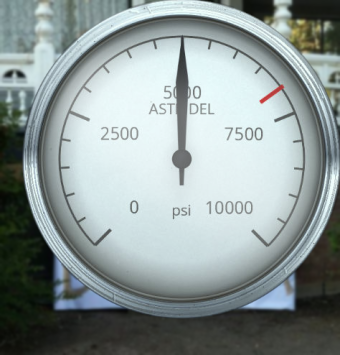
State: 5000 psi
